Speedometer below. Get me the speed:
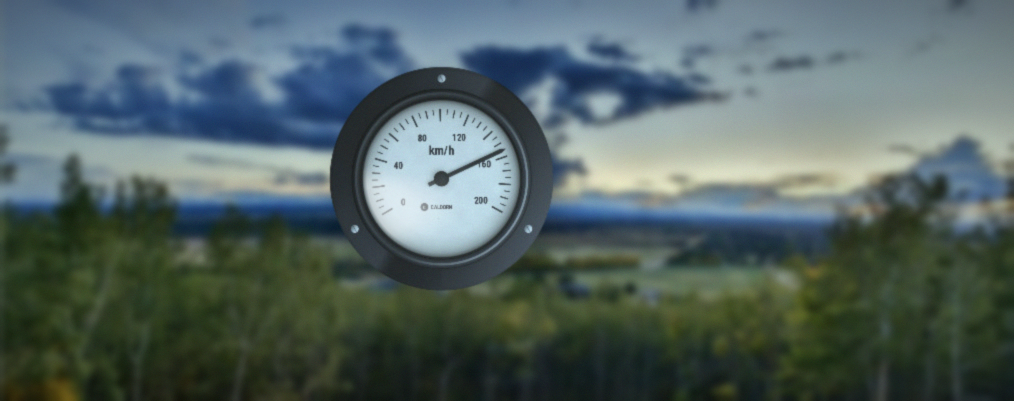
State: 155 km/h
